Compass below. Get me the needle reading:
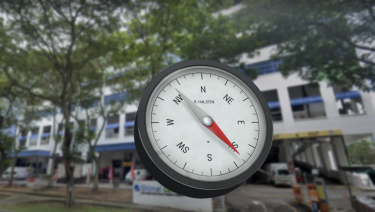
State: 140 °
